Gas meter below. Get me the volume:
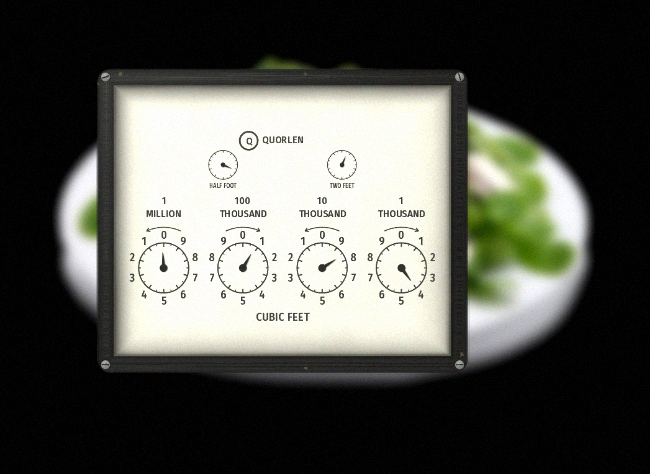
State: 8400 ft³
